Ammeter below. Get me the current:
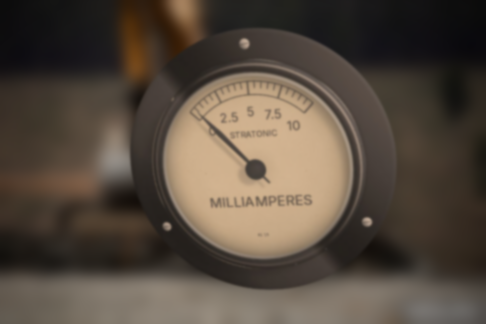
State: 0.5 mA
